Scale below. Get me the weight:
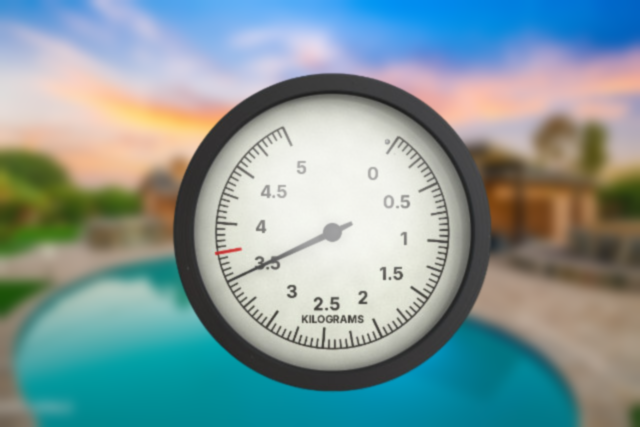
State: 3.5 kg
